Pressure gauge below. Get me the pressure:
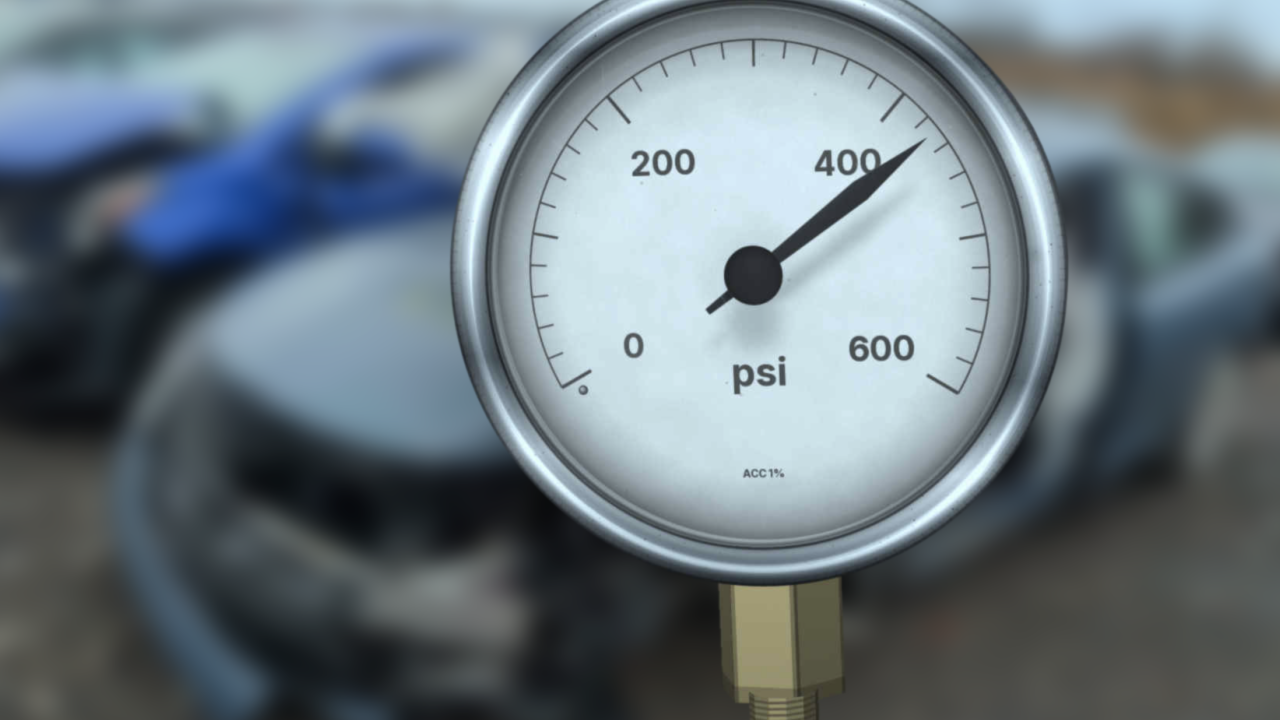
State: 430 psi
